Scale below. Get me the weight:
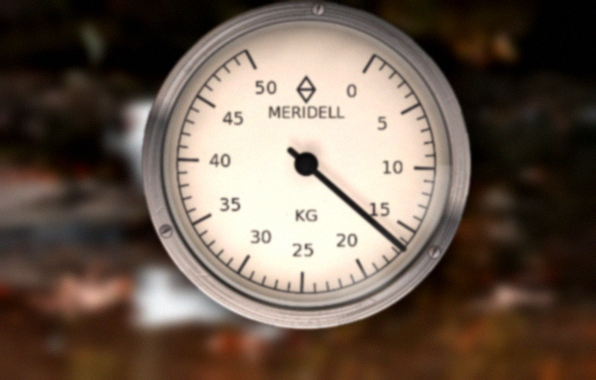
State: 16.5 kg
